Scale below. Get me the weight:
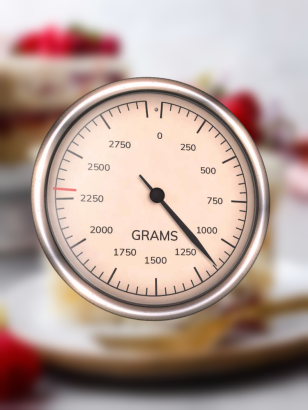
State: 1150 g
